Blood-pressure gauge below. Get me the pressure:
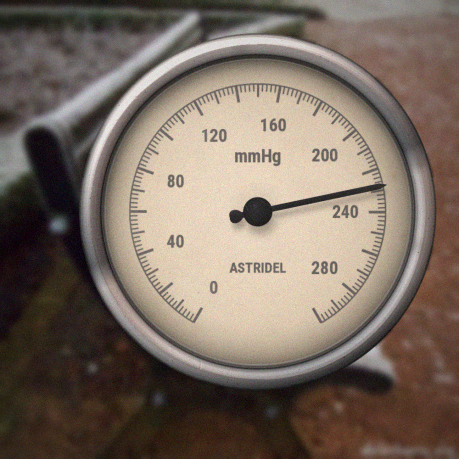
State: 228 mmHg
